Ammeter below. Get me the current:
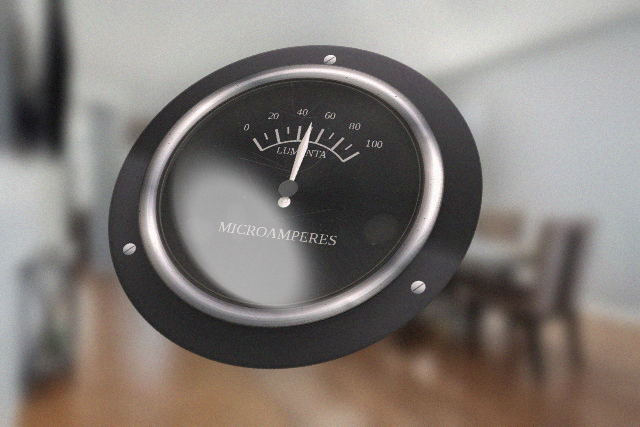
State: 50 µA
